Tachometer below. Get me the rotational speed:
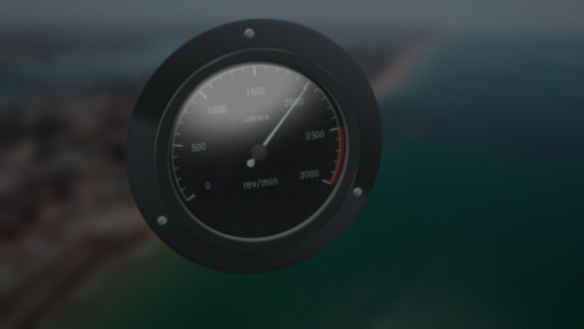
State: 2000 rpm
